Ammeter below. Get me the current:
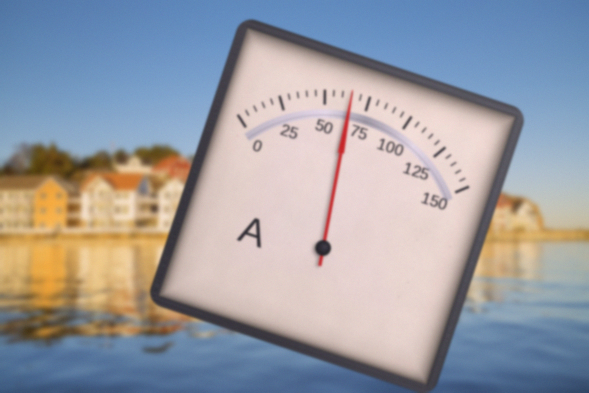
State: 65 A
